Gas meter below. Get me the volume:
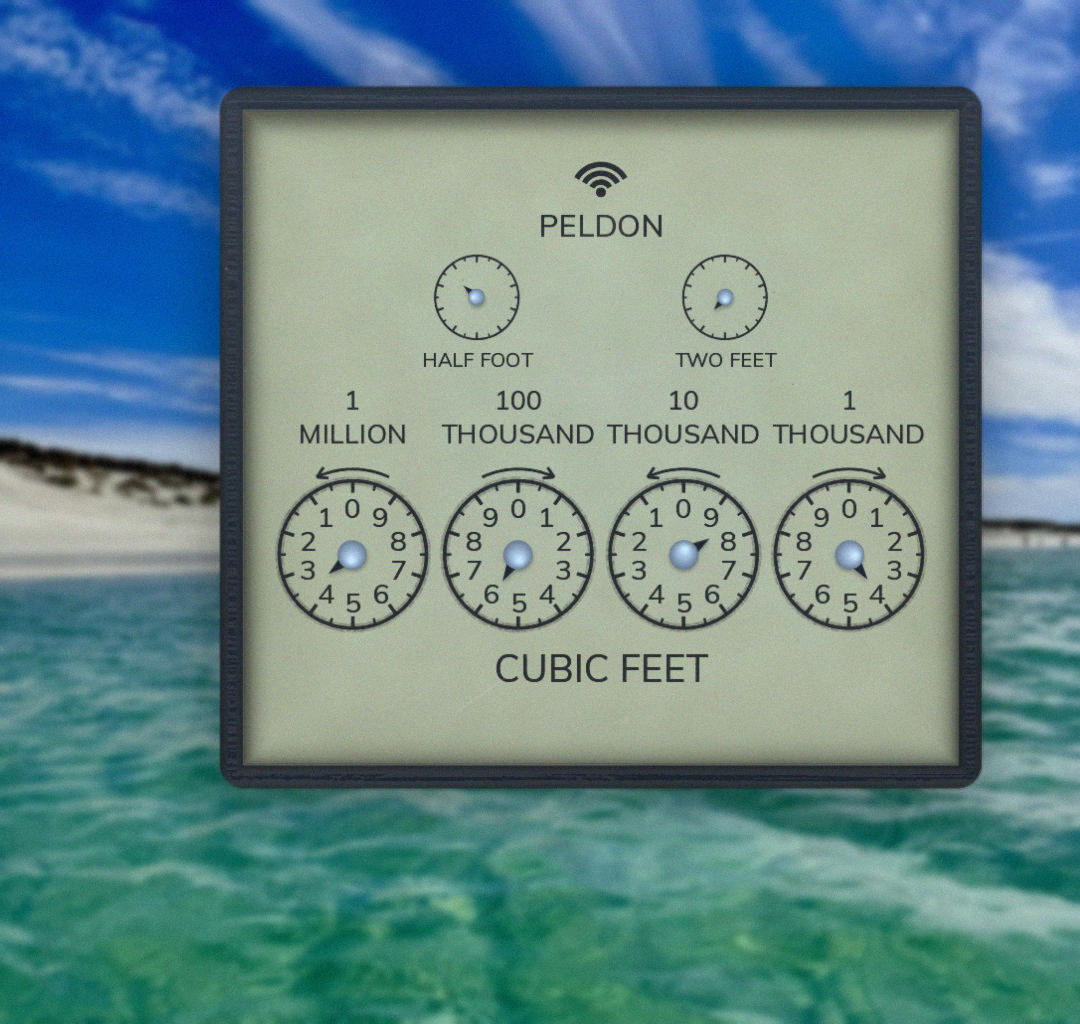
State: 358400 ft³
